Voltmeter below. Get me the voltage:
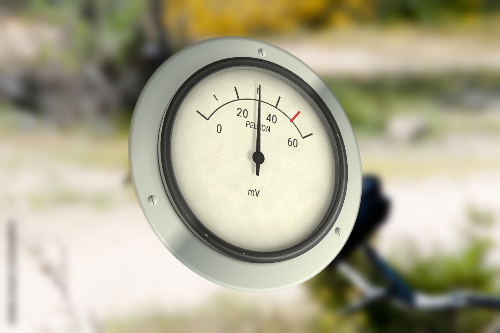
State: 30 mV
